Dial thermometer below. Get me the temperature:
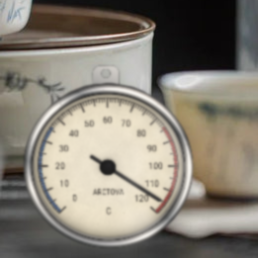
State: 115 °C
